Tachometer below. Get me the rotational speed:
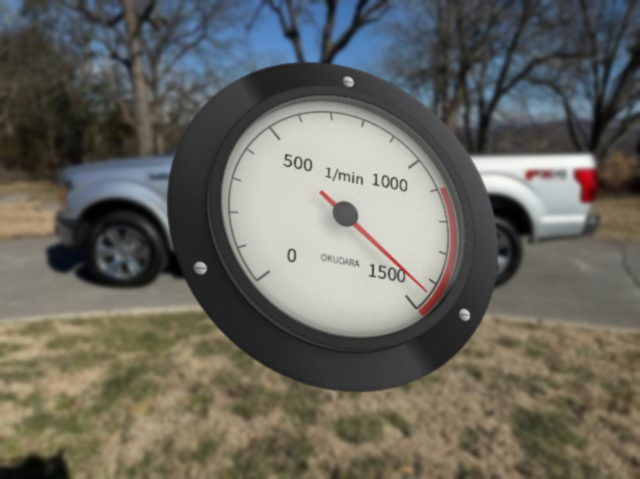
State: 1450 rpm
